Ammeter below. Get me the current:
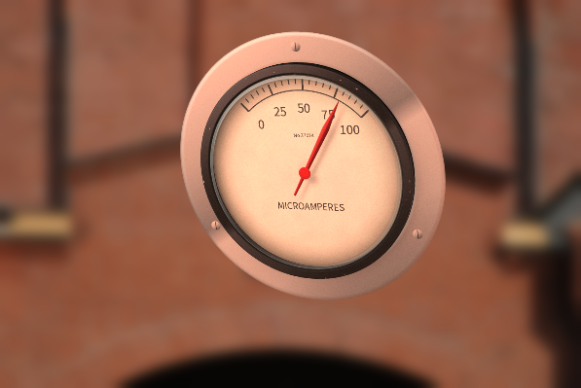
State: 80 µA
